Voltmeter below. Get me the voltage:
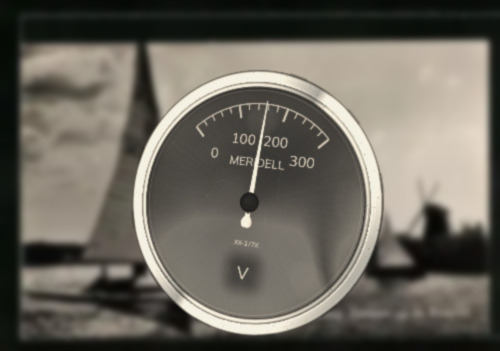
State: 160 V
